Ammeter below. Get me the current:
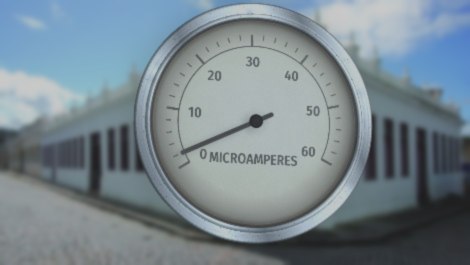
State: 2 µA
